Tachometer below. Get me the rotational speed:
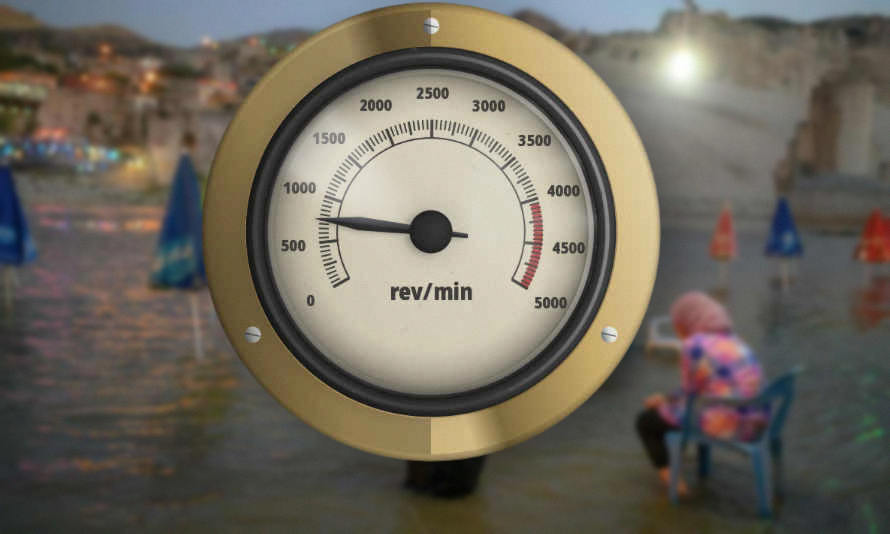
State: 750 rpm
